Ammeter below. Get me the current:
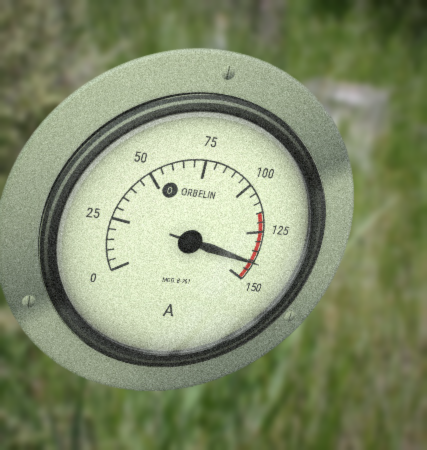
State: 140 A
